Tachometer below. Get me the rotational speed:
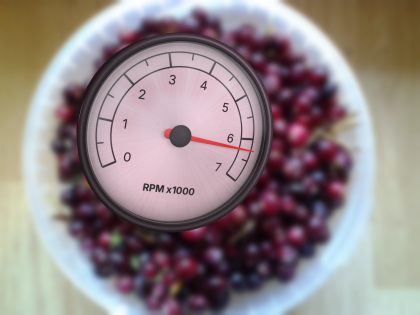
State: 6250 rpm
